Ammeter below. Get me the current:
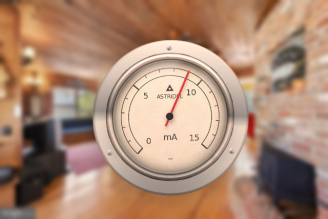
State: 9 mA
